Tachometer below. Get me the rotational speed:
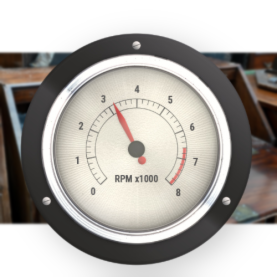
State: 3200 rpm
